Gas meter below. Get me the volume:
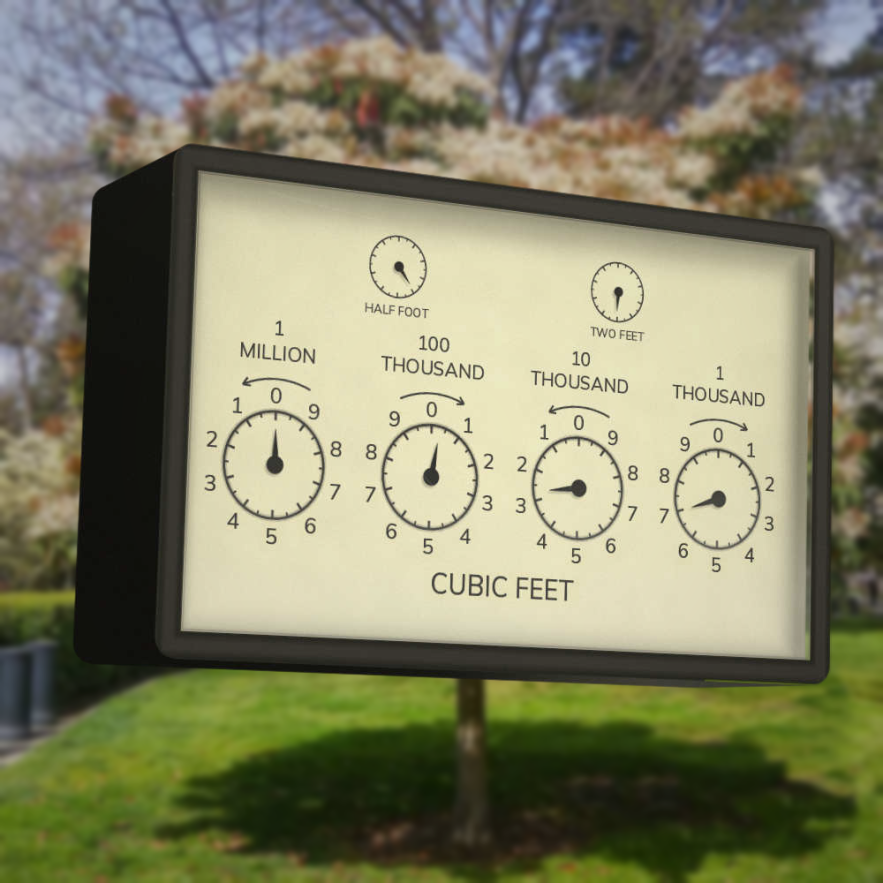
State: 2700 ft³
